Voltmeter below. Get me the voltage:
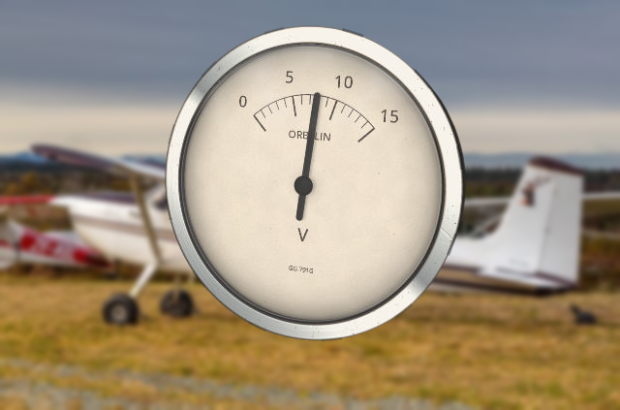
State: 8 V
